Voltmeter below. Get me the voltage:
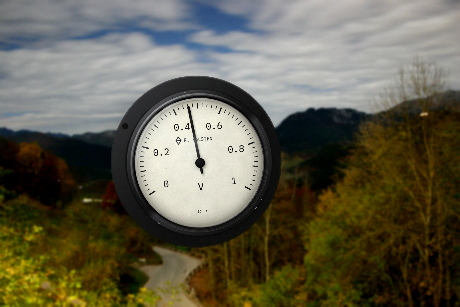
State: 0.46 V
